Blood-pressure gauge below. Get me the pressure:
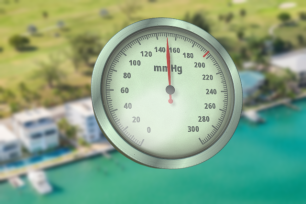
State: 150 mmHg
